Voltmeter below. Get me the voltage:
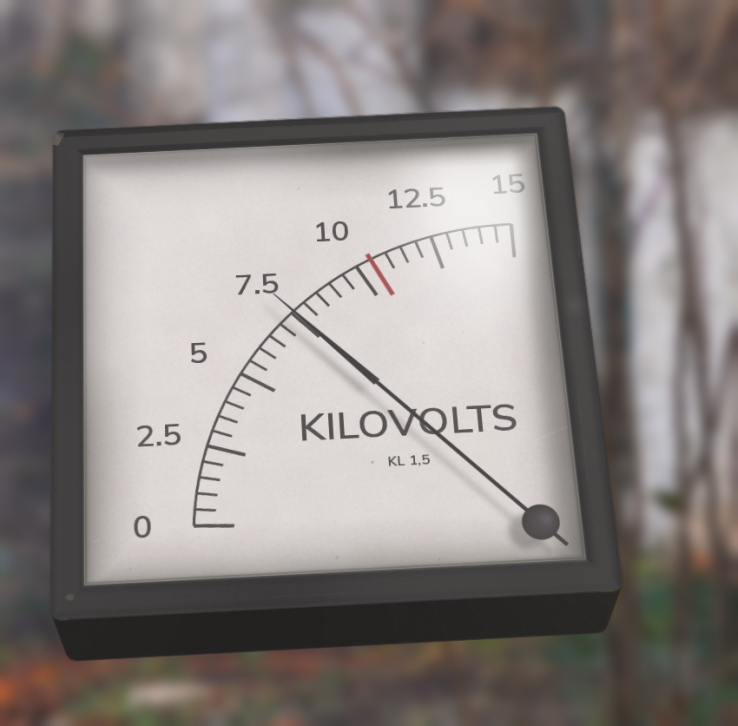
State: 7.5 kV
